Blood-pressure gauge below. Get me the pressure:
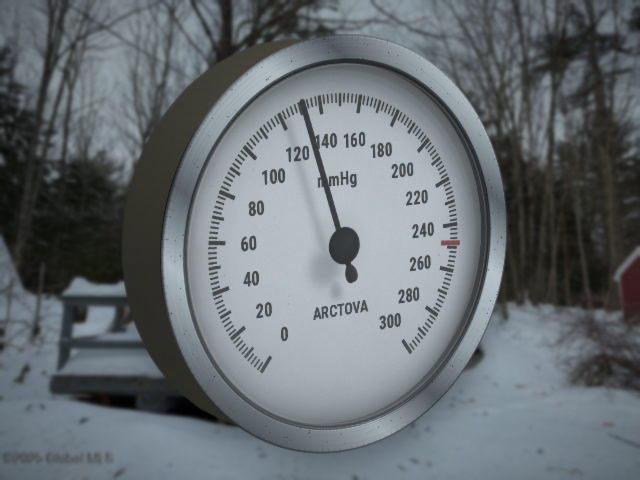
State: 130 mmHg
